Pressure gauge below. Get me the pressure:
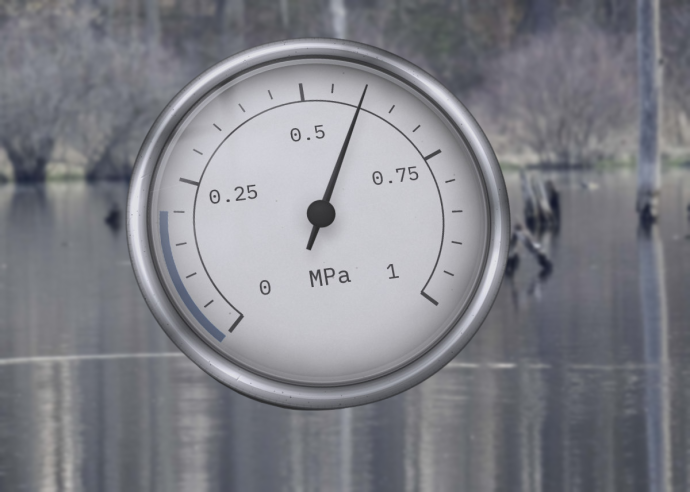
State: 0.6 MPa
